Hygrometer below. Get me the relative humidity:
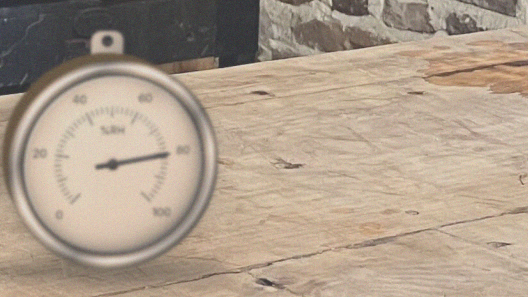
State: 80 %
